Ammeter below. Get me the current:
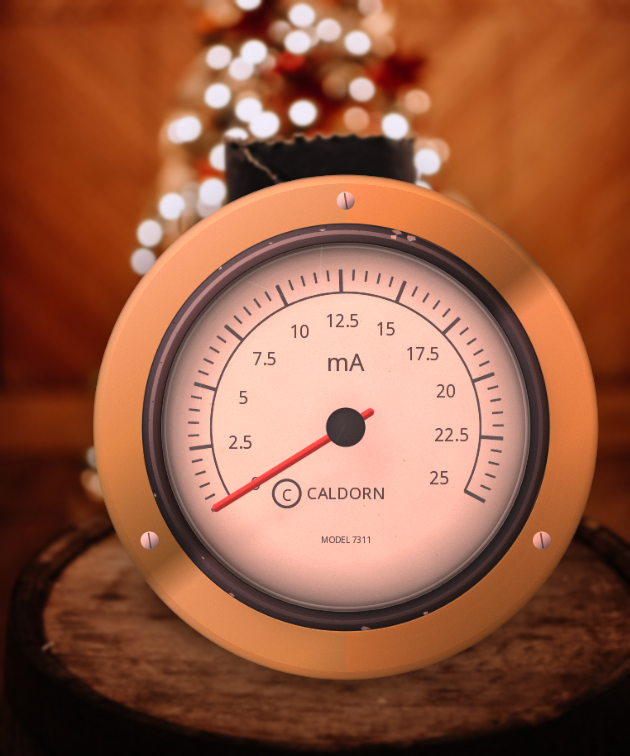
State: 0 mA
